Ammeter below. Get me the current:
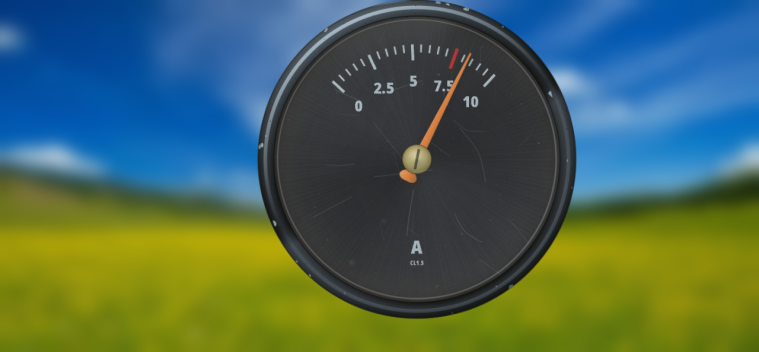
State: 8.25 A
